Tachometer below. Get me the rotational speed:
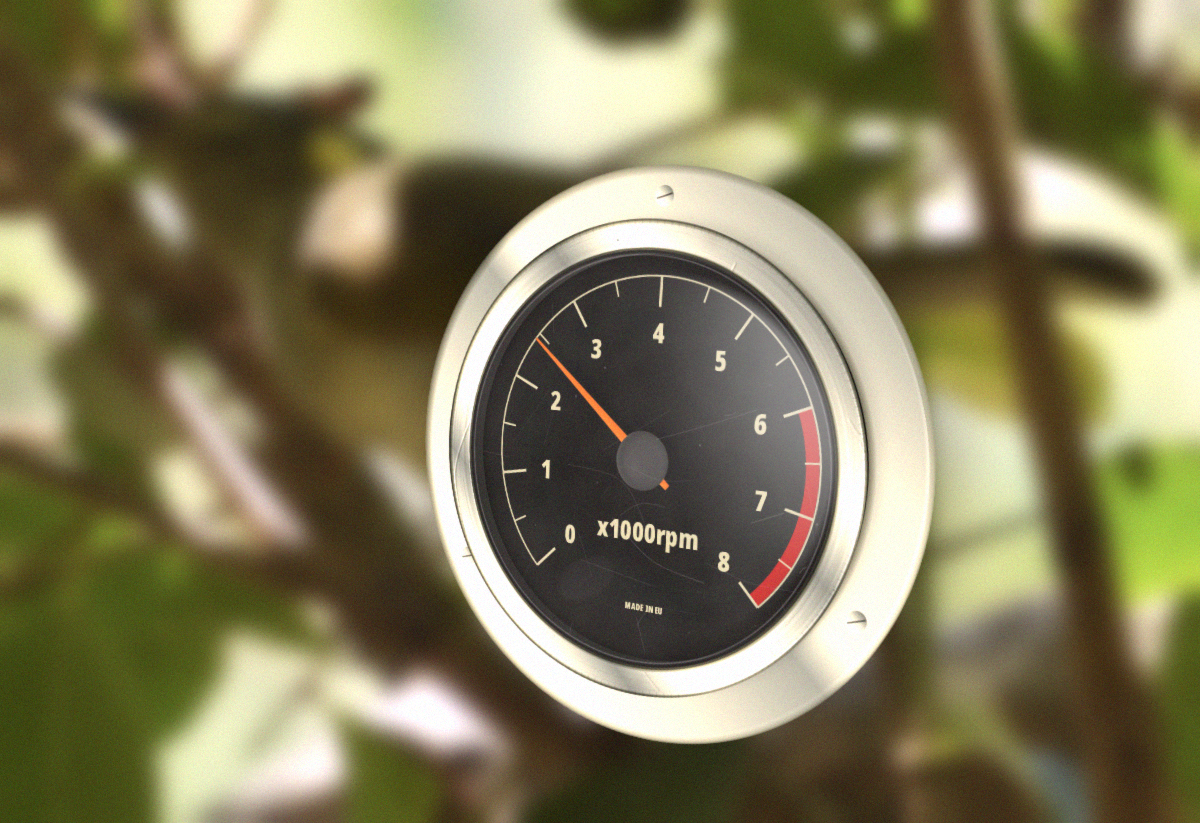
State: 2500 rpm
